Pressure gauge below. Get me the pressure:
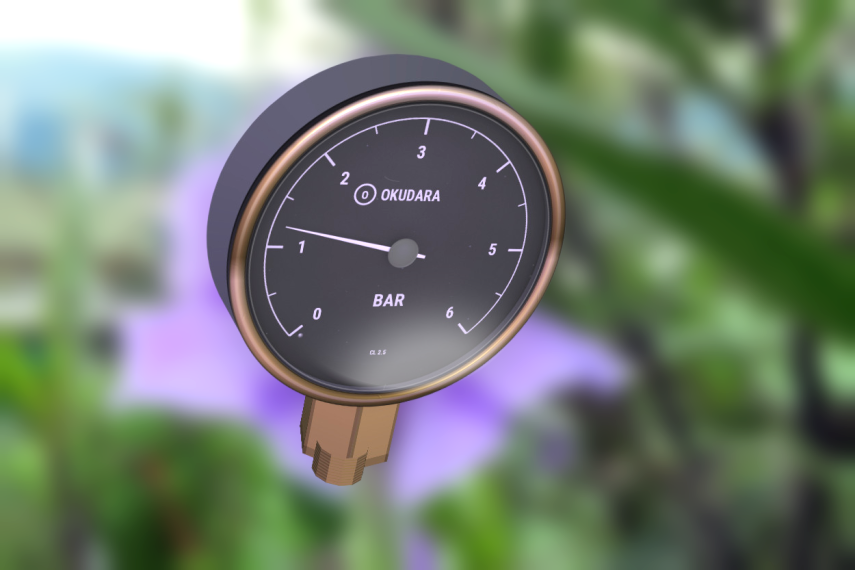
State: 1.25 bar
